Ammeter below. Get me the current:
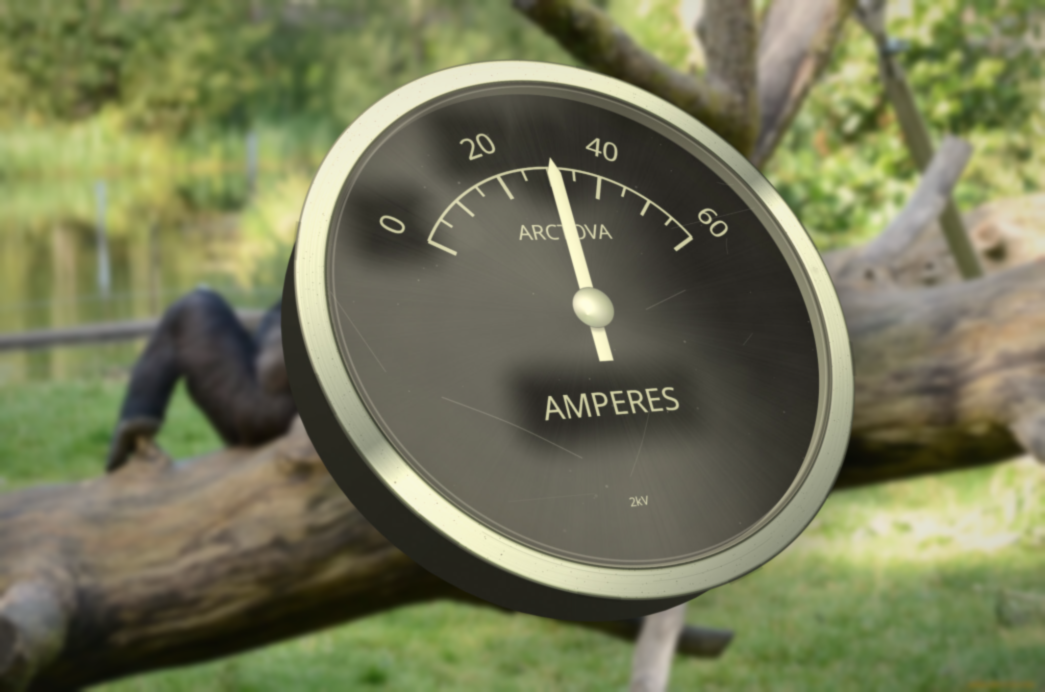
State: 30 A
